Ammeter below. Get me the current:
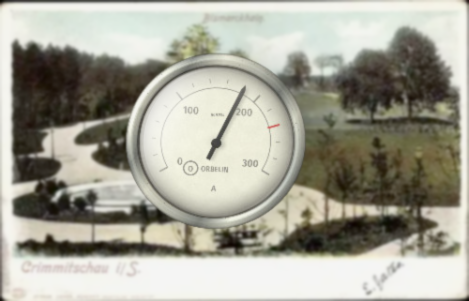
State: 180 A
